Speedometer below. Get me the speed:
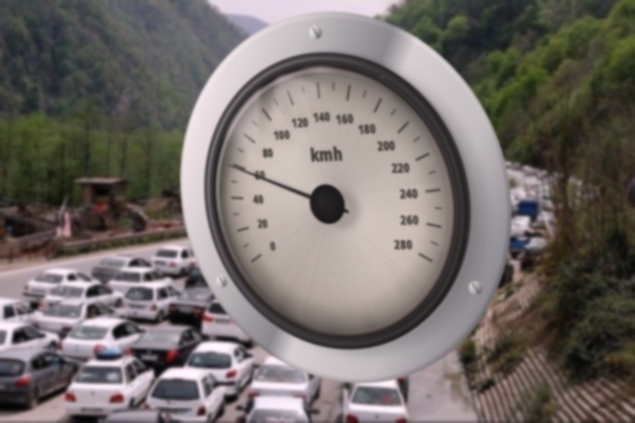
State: 60 km/h
